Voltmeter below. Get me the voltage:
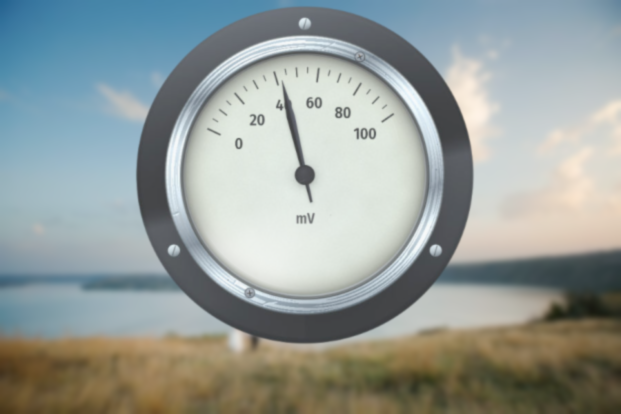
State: 42.5 mV
